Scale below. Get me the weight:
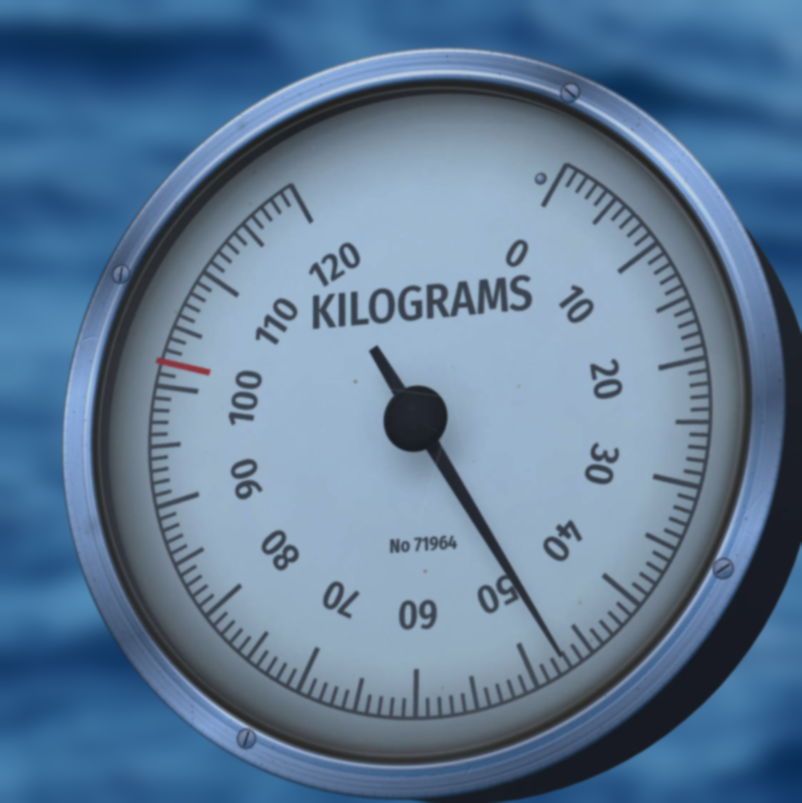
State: 47 kg
